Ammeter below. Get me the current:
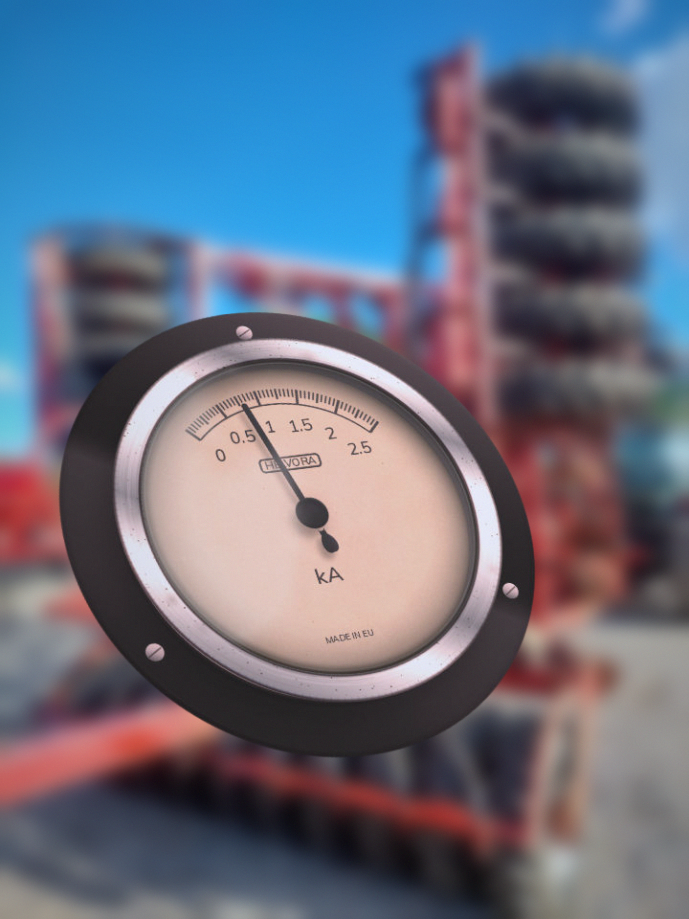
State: 0.75 kA
